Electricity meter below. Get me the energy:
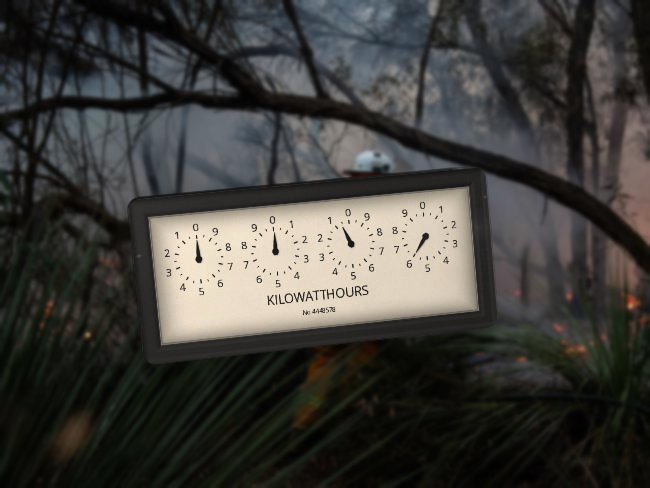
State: 6 kWh
